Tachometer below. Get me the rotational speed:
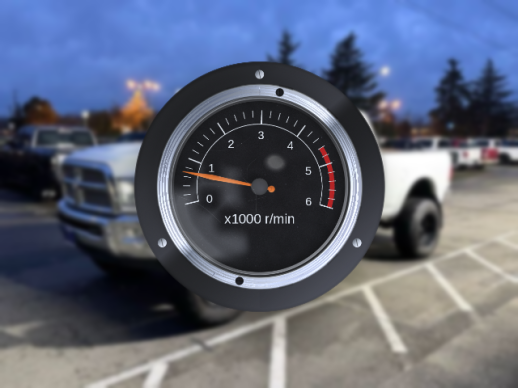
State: 700 rpm
